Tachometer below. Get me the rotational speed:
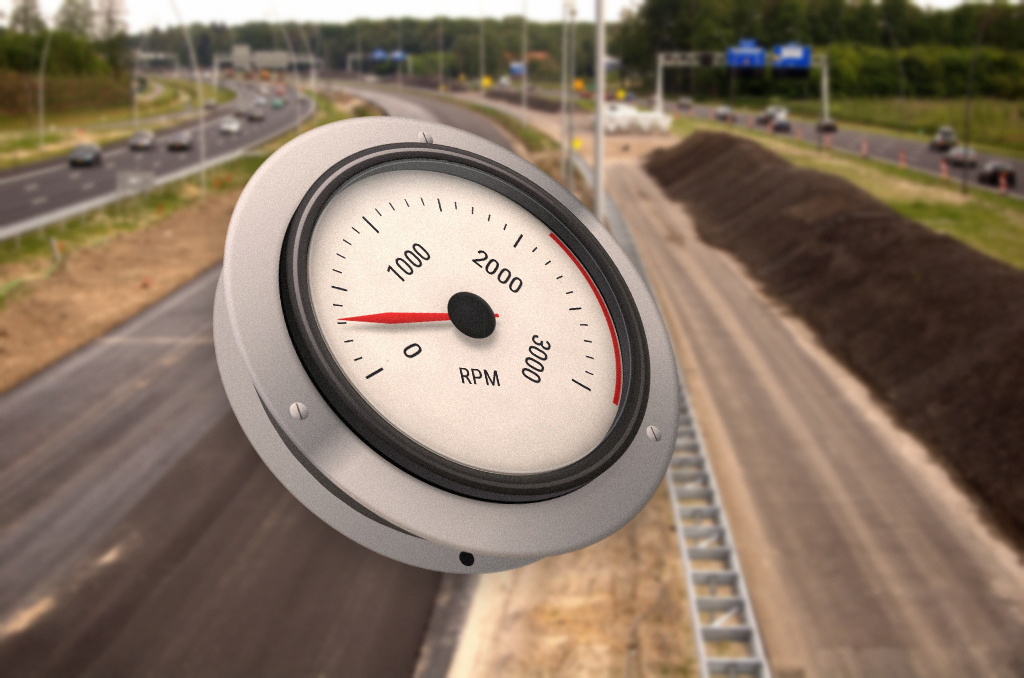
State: 300 rpm
